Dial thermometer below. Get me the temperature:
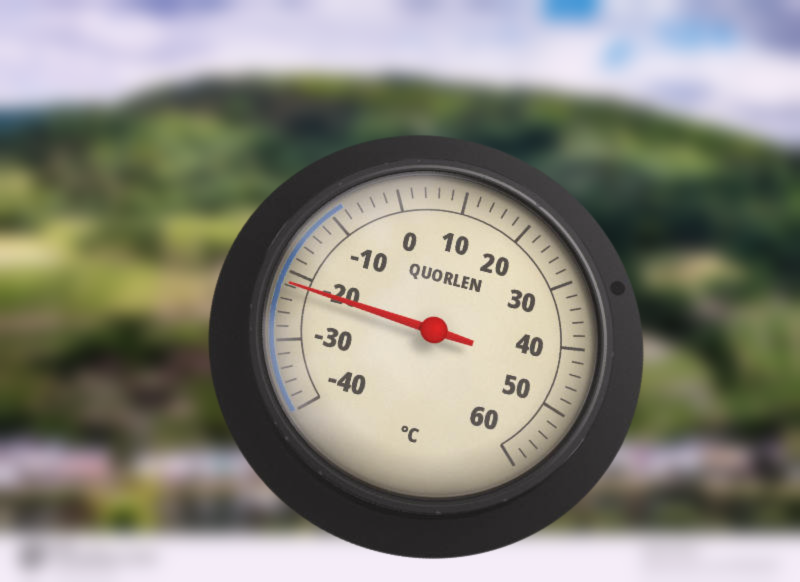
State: -22 °C
